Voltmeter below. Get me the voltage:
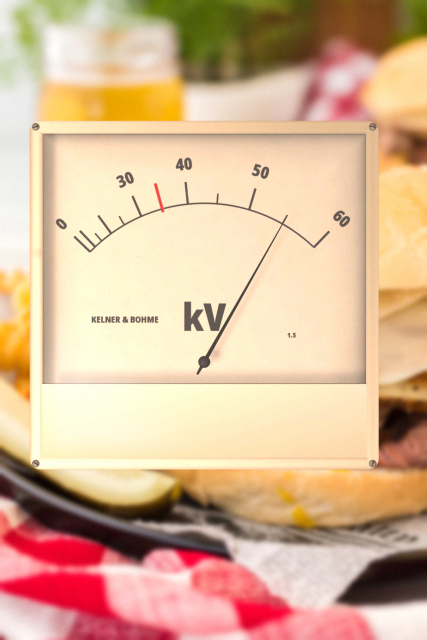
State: 55 kV
